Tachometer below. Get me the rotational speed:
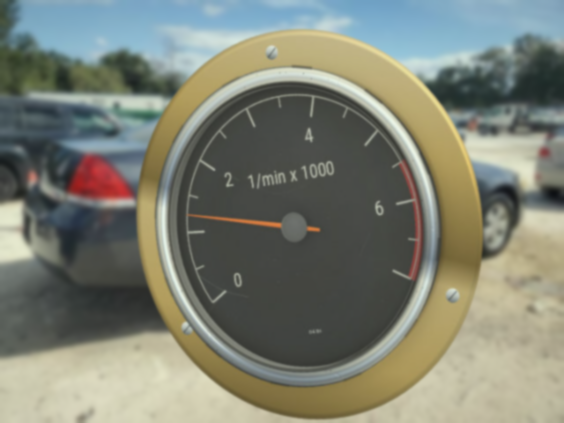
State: 1250 rpm
